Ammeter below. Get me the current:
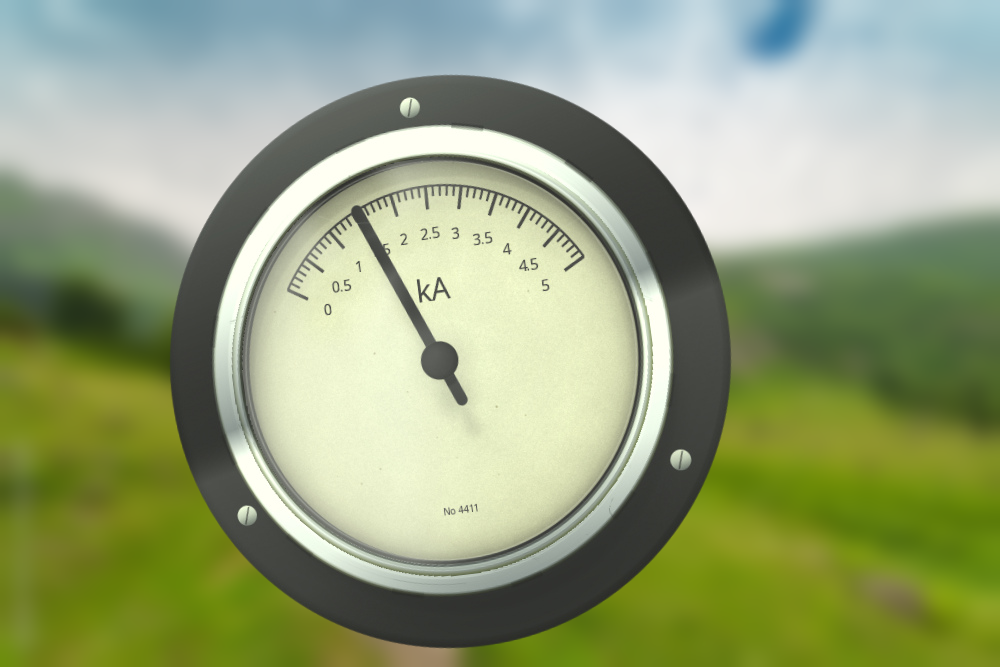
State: 1.5 kA
